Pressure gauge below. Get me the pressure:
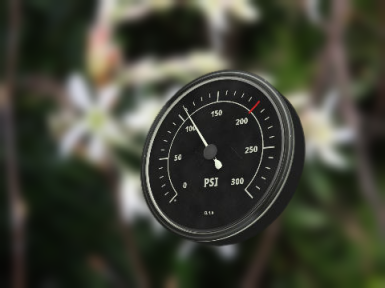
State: 110 psi
